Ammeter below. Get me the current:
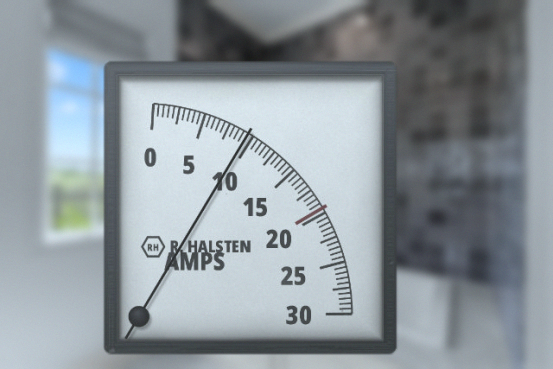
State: 9.5 A
